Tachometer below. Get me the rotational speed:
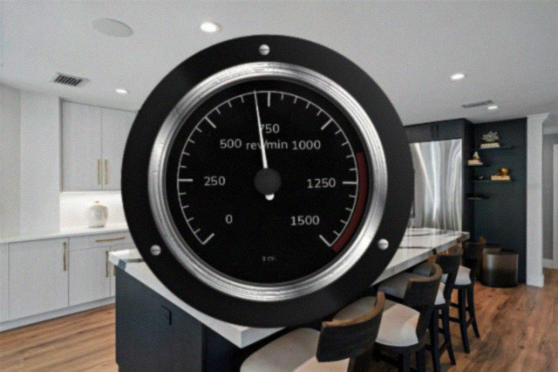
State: 700 rpm
